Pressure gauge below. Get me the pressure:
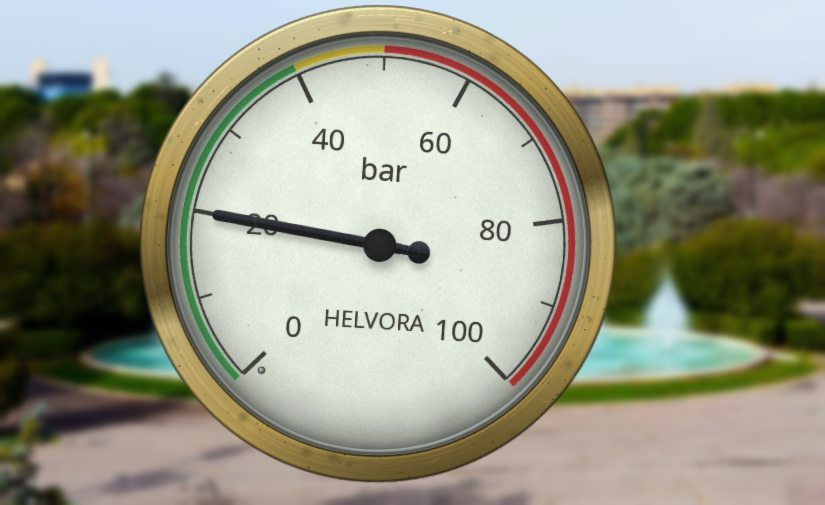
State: 20 bar
